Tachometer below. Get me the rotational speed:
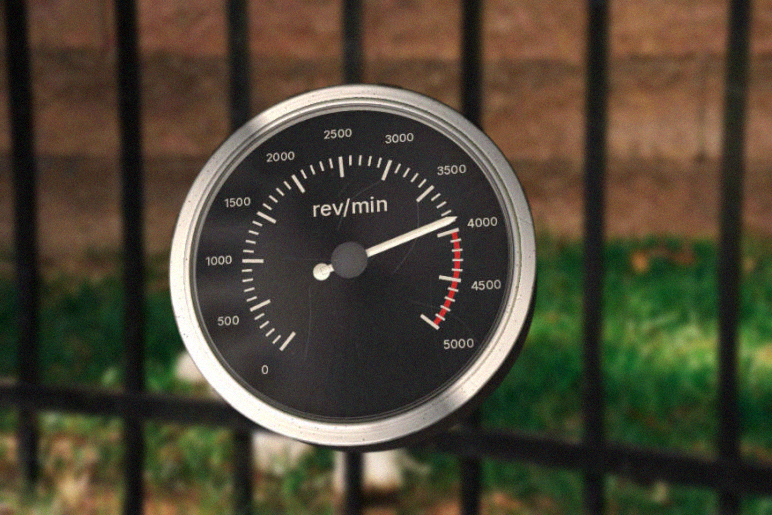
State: 3900 rpm
